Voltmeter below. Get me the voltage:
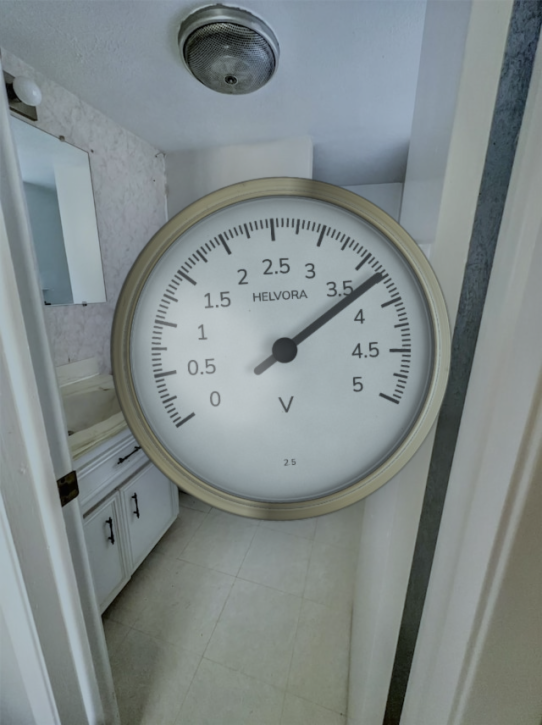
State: 3.7 V
